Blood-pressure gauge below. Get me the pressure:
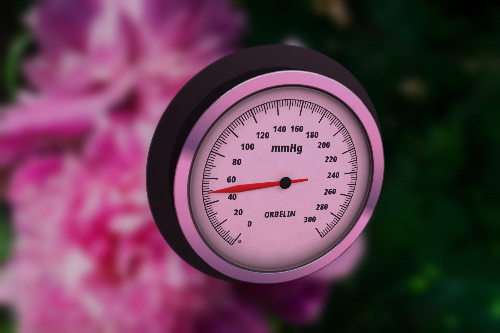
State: 50 mmHg
